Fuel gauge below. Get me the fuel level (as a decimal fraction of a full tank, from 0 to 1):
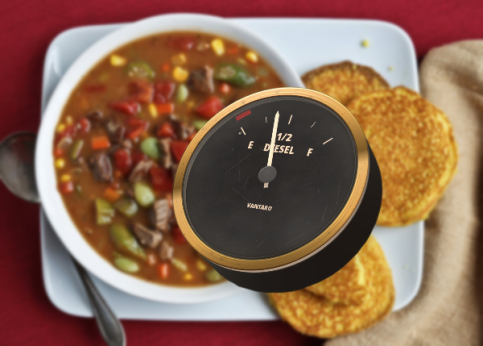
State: 0.375
